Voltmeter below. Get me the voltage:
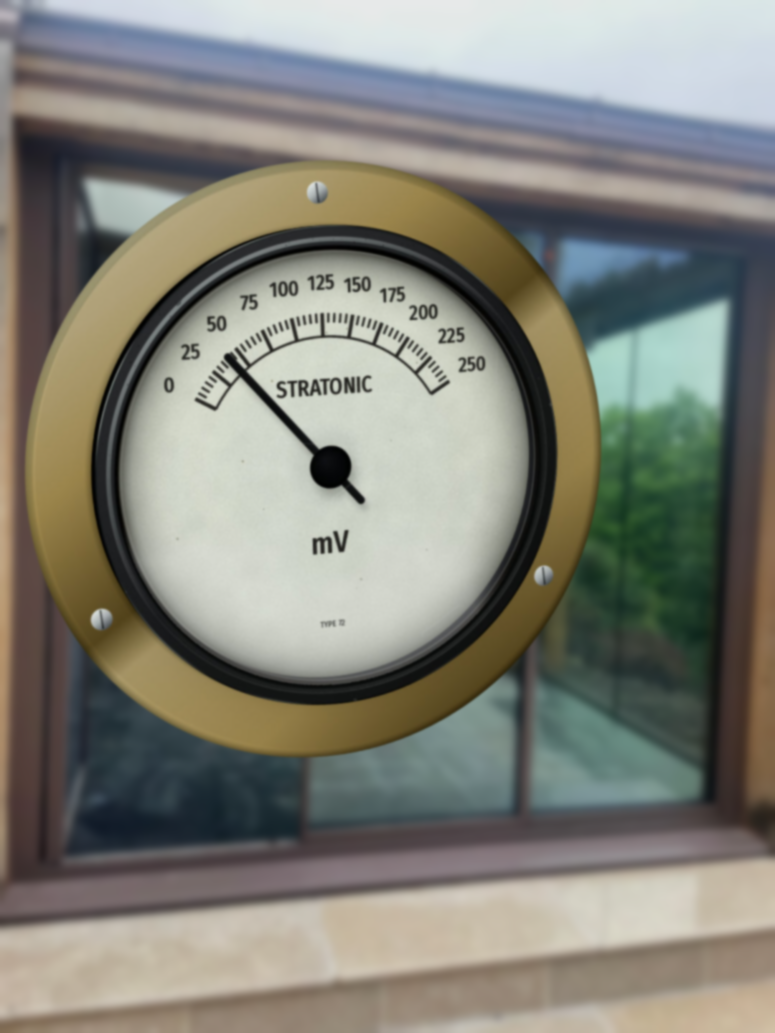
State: 40 mV
